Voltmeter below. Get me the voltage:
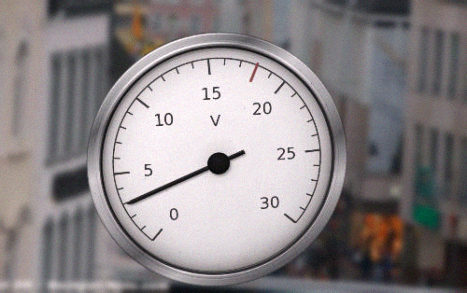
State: 3 V
